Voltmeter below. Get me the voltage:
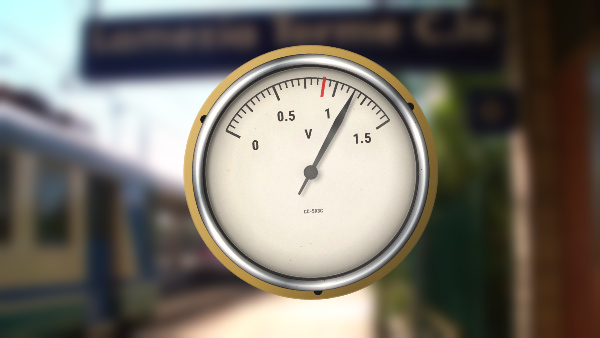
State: 1.15 V
